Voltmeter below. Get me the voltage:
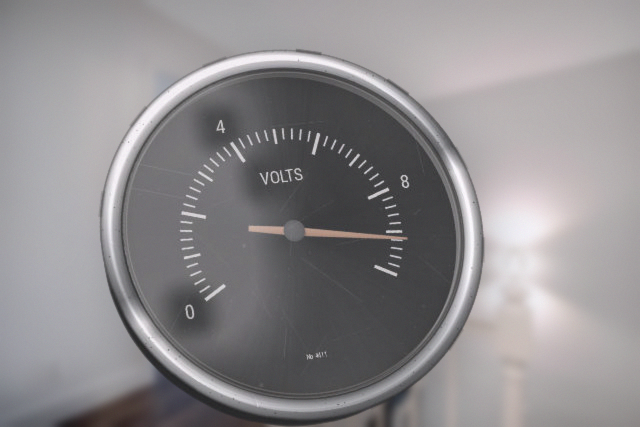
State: 9.2 V
